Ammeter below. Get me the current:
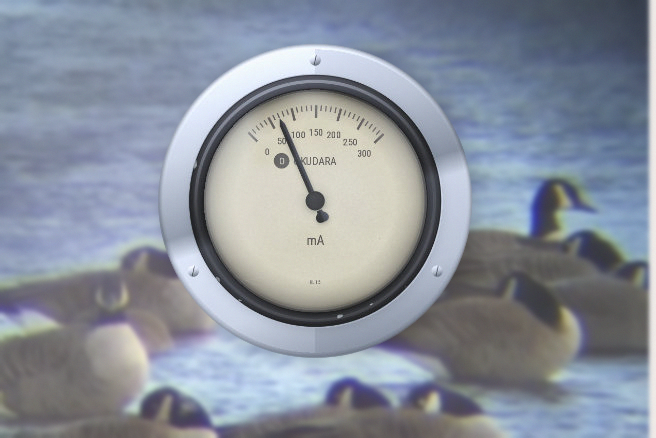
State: 70 mA
